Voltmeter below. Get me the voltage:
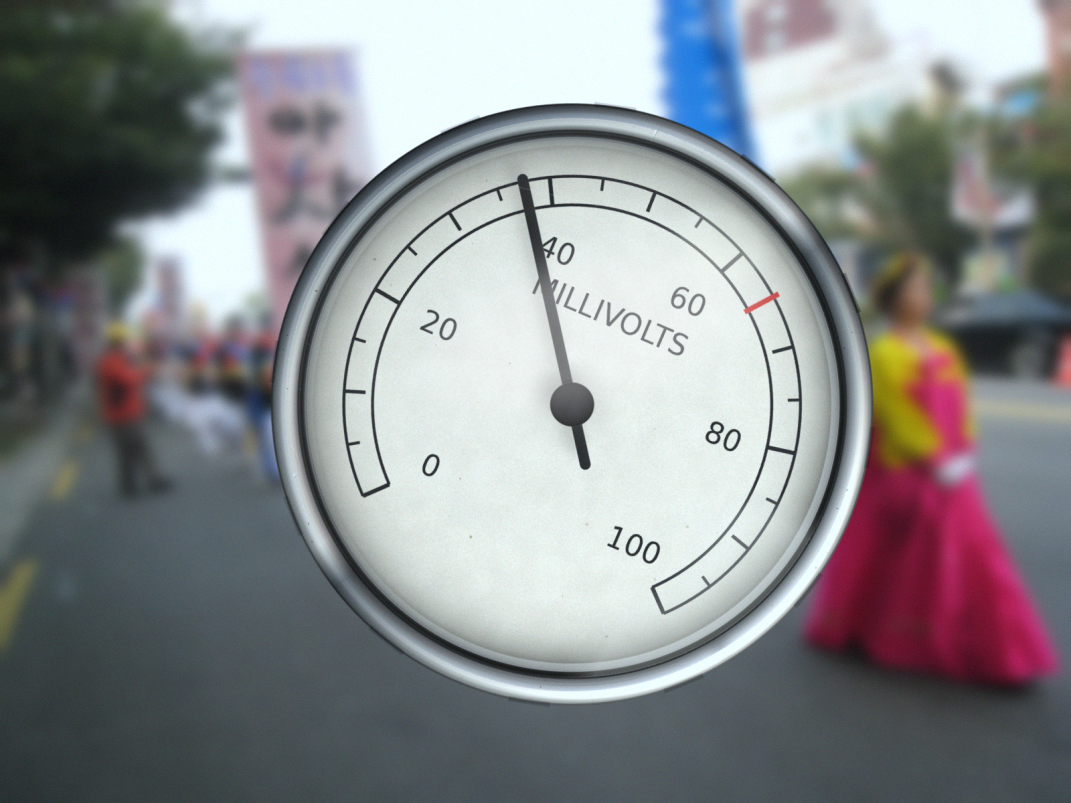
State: 37.5 mV
